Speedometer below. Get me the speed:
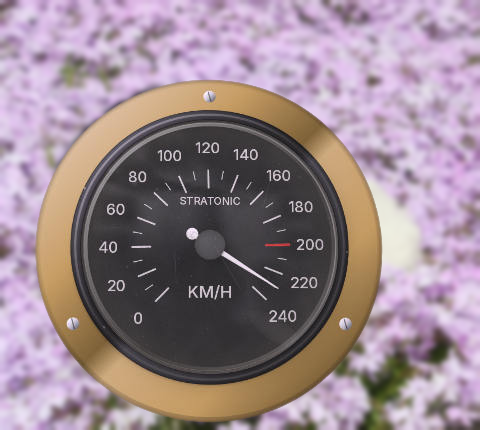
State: 230 km/h
